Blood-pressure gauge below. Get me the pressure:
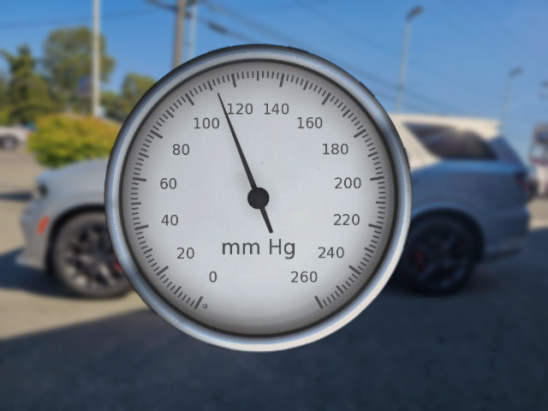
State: 112 mmHg
